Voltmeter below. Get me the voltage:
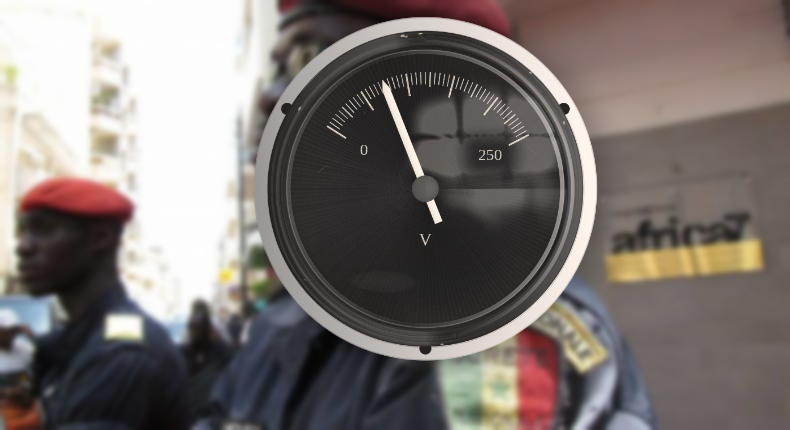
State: 75 V
